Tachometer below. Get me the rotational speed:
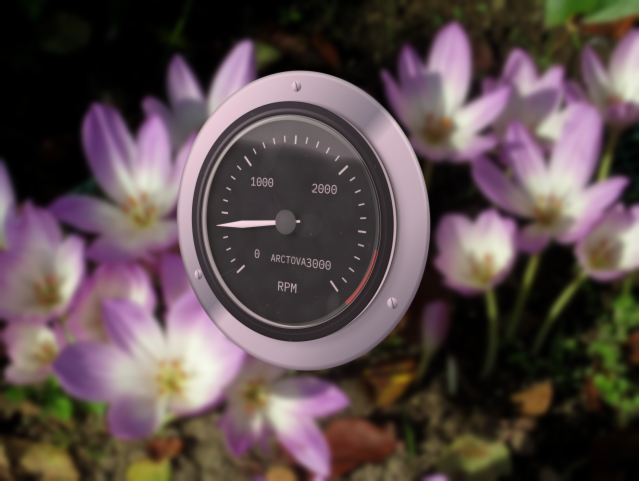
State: 400 rpm
